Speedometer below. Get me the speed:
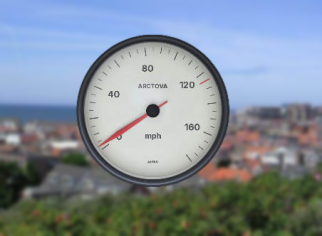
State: 2.5 mph
